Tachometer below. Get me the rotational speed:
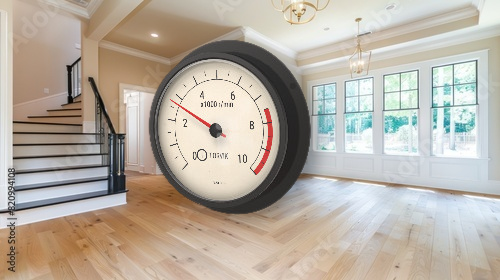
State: 2750 rpm
